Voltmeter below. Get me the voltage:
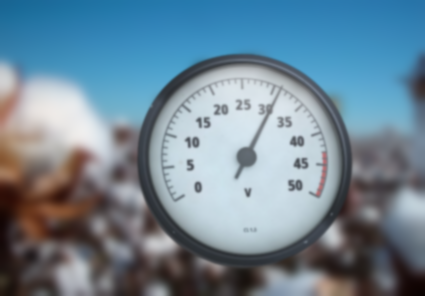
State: 31 V
